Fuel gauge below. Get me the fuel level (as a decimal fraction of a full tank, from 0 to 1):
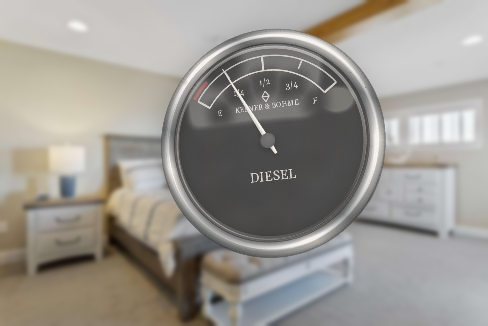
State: 0.25
